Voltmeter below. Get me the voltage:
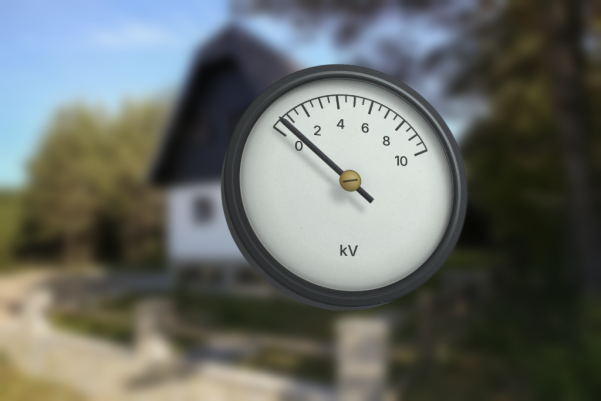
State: 0.5 kV
